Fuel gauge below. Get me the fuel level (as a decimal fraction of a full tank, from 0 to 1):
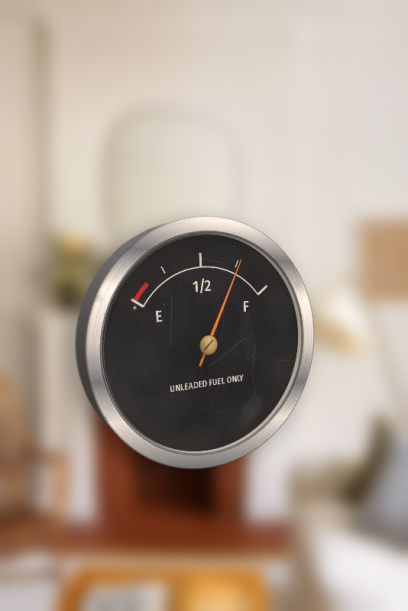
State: 0.75
